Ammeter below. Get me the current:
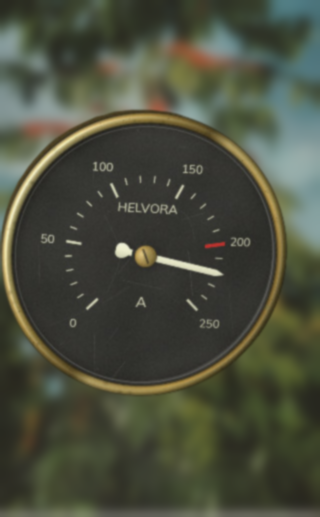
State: 220 A
